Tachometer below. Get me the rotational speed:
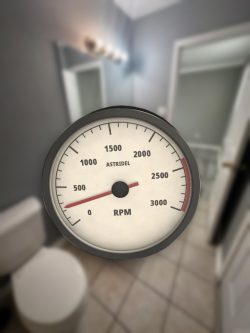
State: 250 rpm
